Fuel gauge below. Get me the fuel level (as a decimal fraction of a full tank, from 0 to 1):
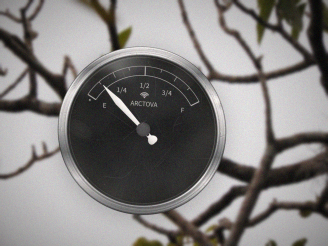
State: 0.125
